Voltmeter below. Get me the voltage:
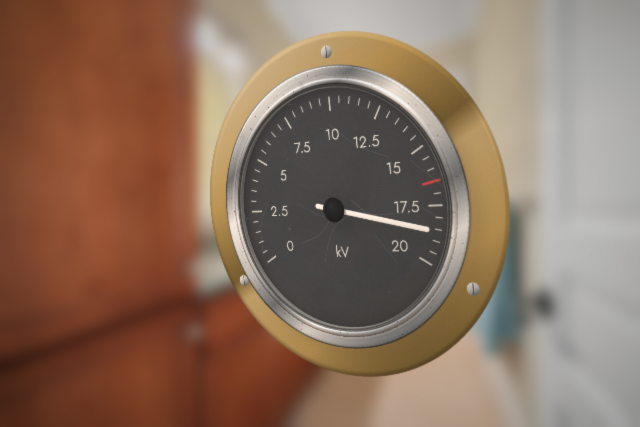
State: 18.5 kV
